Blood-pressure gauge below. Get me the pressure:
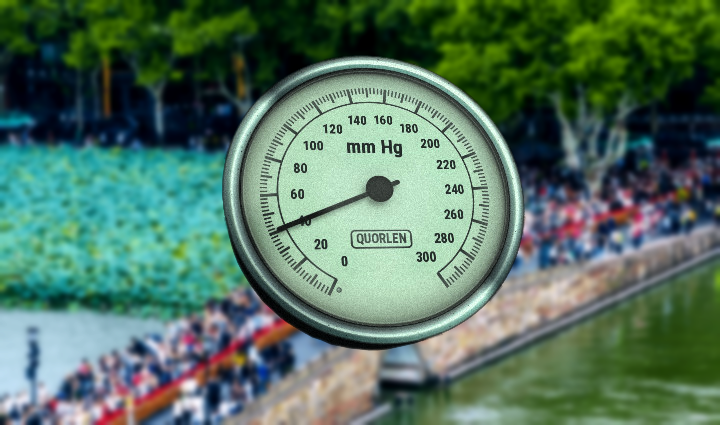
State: 40 mmHg
